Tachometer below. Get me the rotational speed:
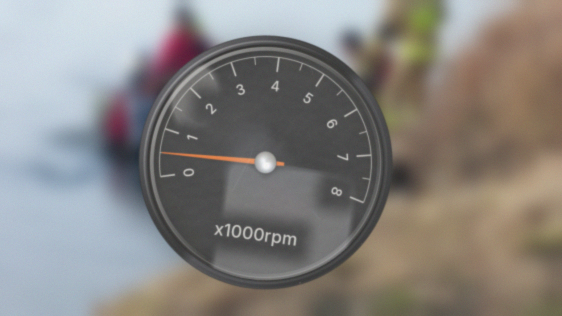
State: 500 rpm
